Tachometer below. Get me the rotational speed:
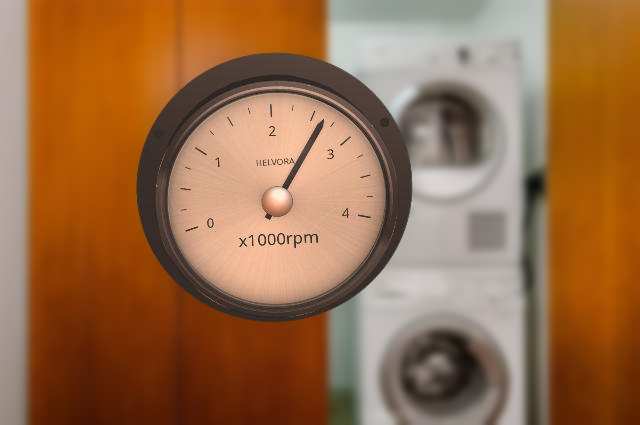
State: 2625 rpm
